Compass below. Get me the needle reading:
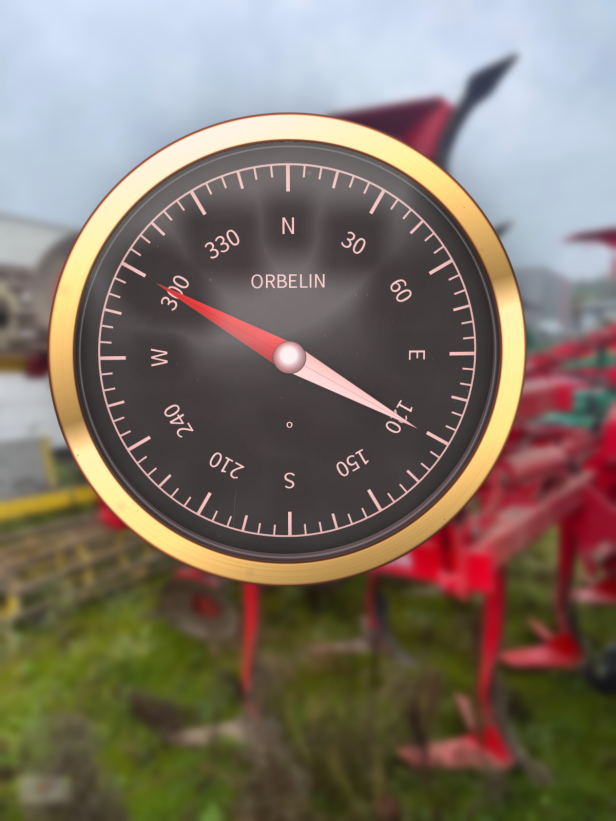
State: 300 °
